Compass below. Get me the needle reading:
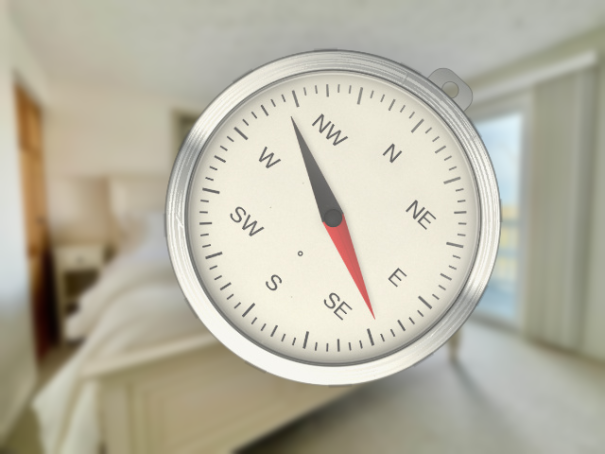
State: 115 °
